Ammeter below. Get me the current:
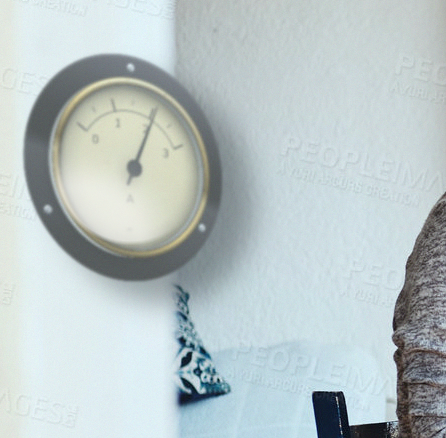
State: 2 A
